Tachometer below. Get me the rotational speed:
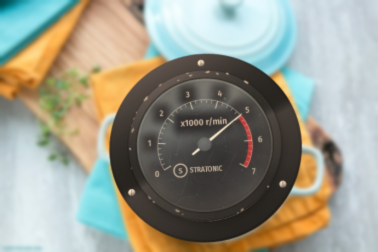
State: 5000 rpm
